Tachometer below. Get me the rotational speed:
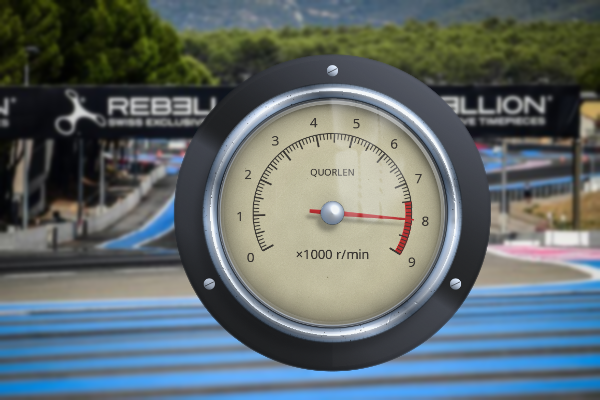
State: 8000 rpm
